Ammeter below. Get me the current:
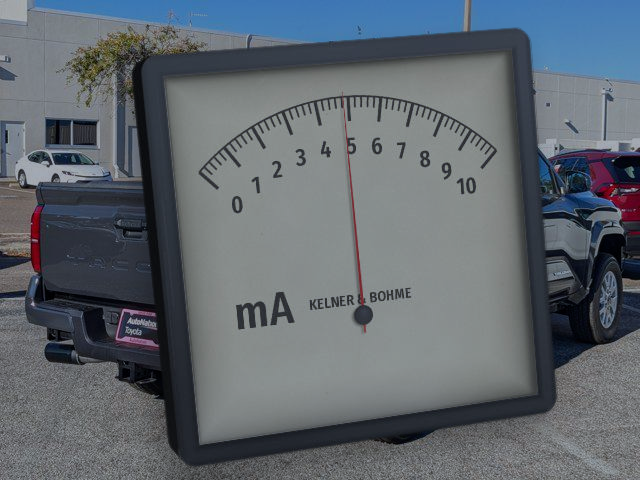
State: 4.8 mA
